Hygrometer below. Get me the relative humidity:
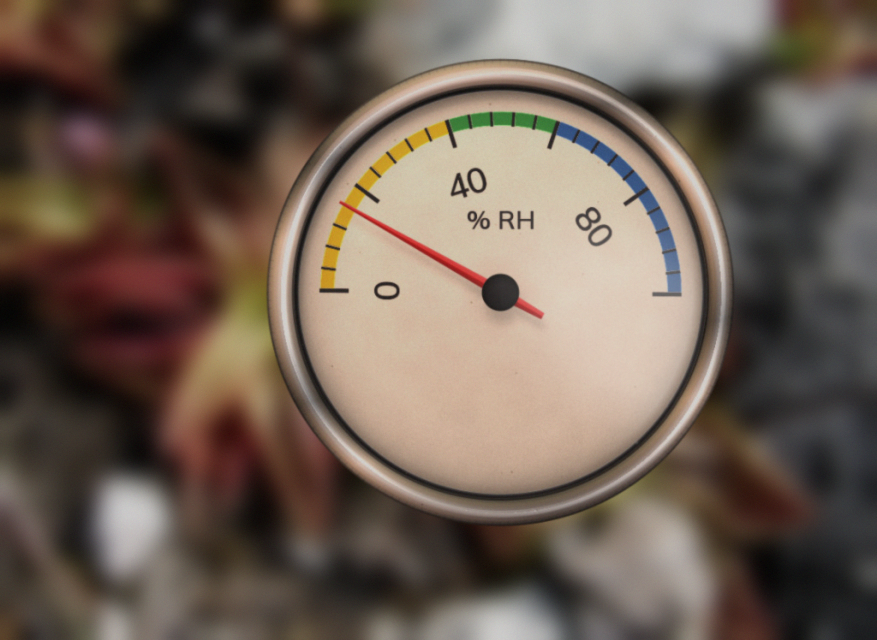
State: 16 %
